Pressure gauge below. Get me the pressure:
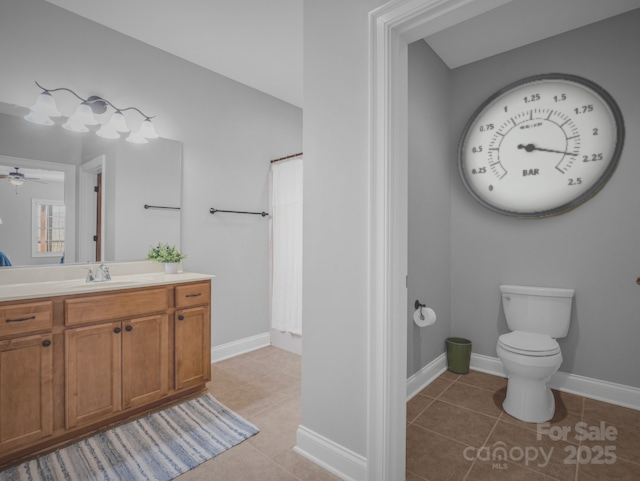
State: 2.25 bar
